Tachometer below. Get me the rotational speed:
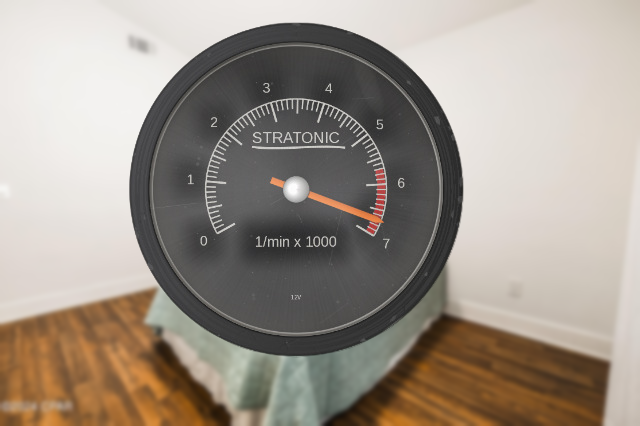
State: 6700 rpm
